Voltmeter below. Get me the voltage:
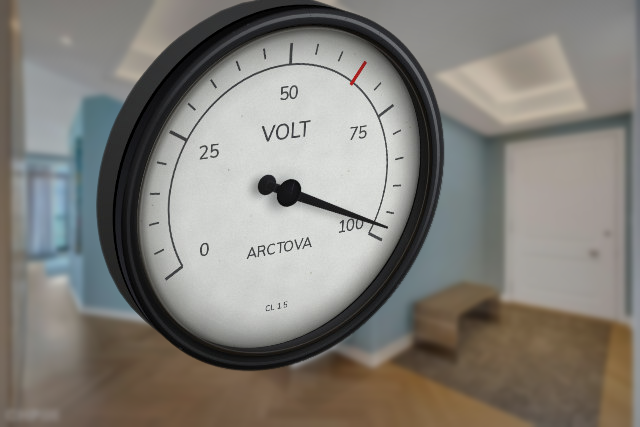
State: 97.5 V
